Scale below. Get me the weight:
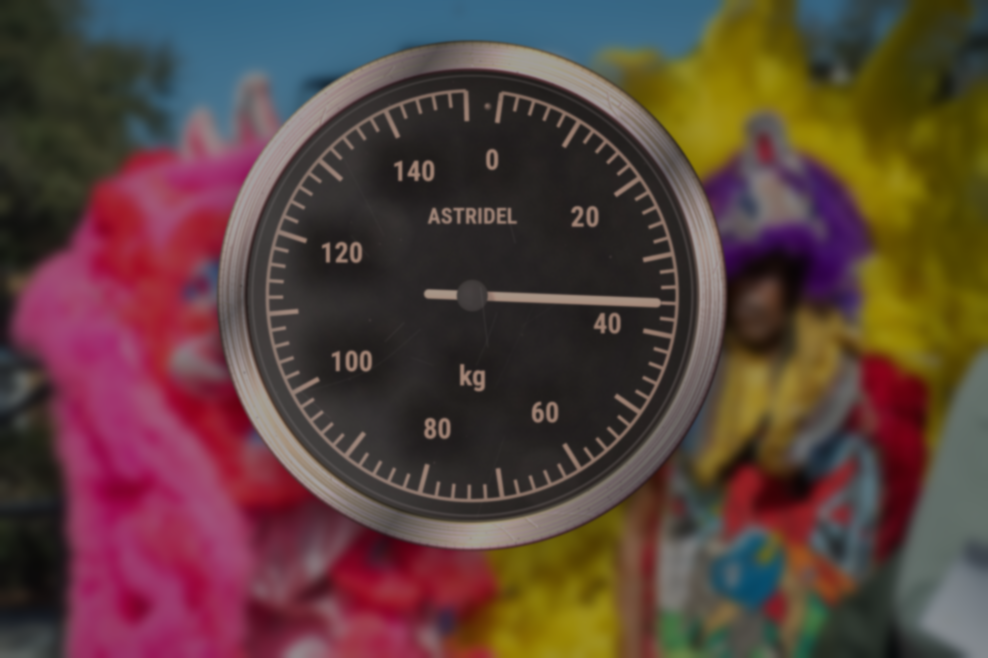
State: 36 kg
